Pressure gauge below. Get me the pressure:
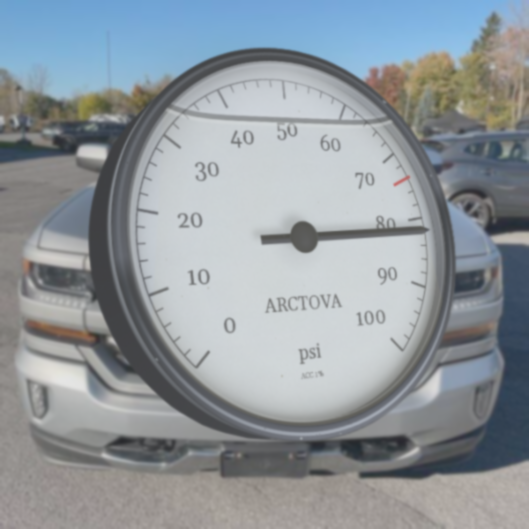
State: 82 psi
